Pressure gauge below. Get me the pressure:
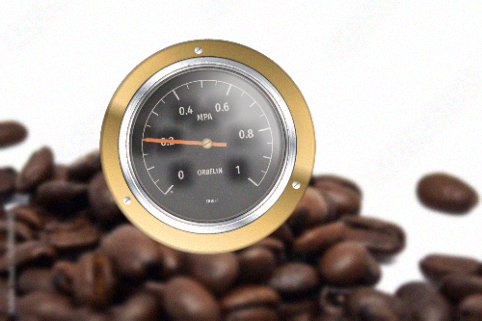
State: 0.2 MPa
